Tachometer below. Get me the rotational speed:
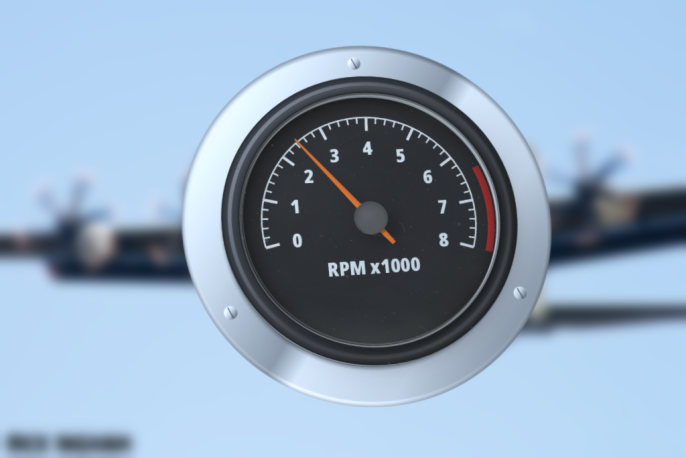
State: 2400 rpm
